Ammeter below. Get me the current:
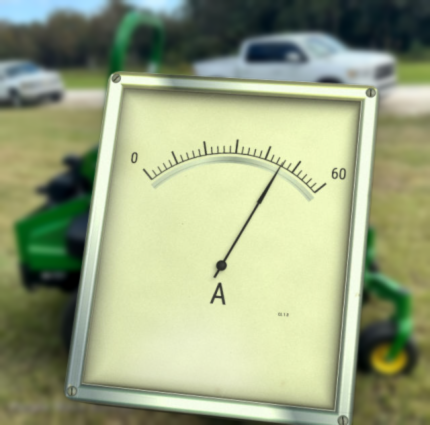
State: 46 A
